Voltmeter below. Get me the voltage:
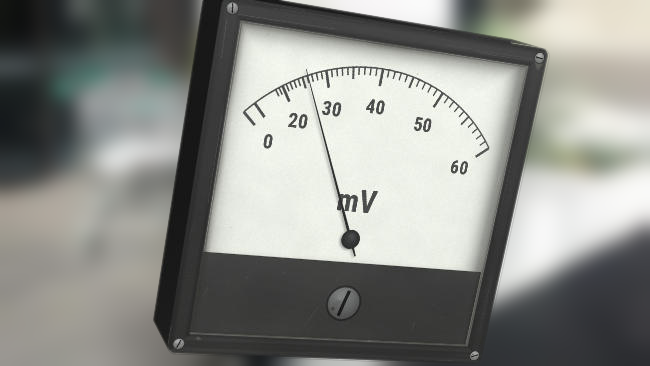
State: 26 mV
